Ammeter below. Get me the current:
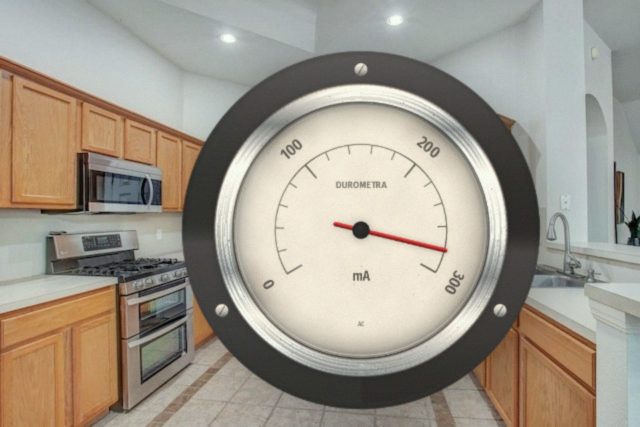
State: 280 mA
